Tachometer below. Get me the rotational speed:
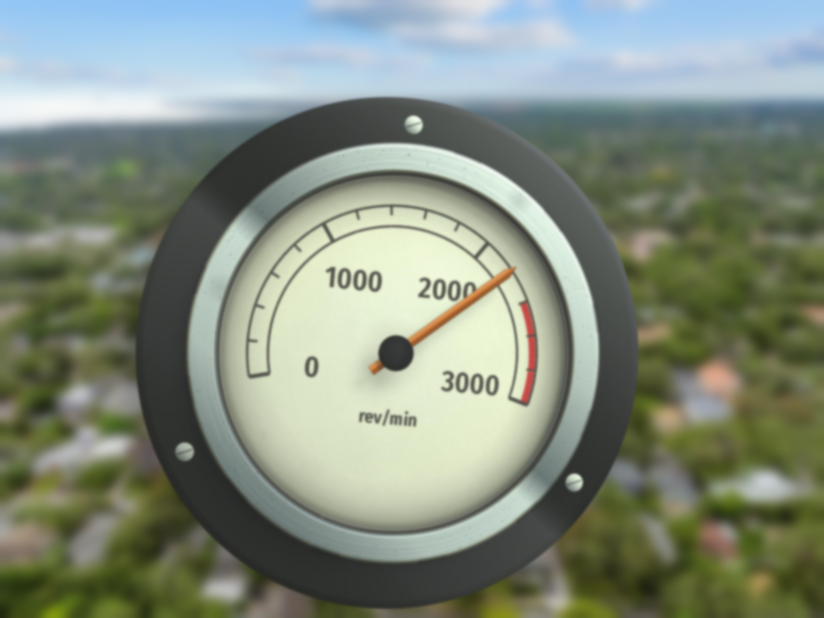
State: 2200 rpm
